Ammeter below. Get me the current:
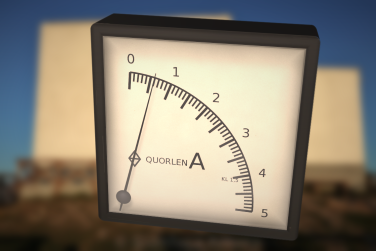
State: 0.6 A
